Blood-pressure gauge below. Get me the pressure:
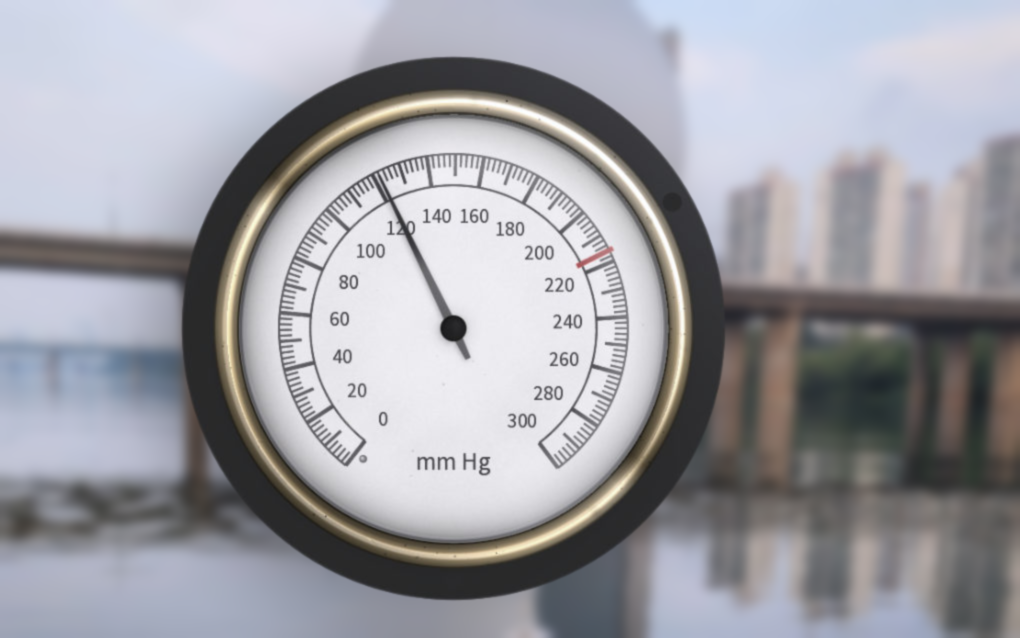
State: 122 mmHg
